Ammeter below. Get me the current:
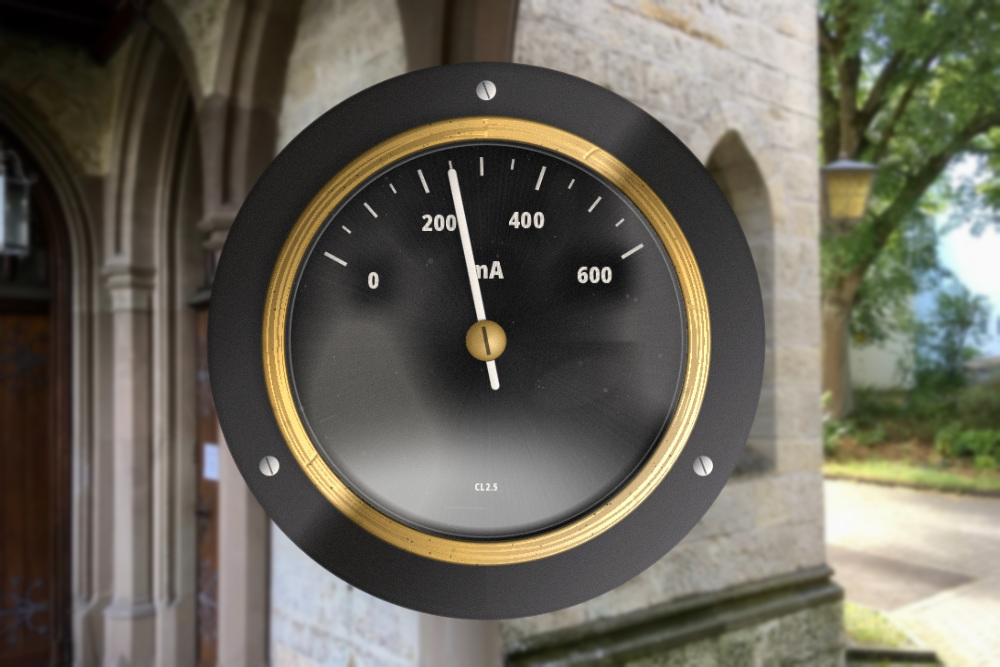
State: 250 mA
